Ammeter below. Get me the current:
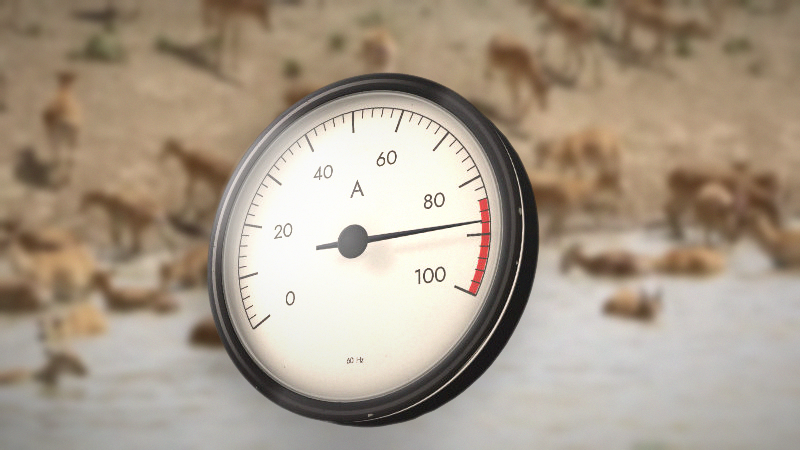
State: 88 A
